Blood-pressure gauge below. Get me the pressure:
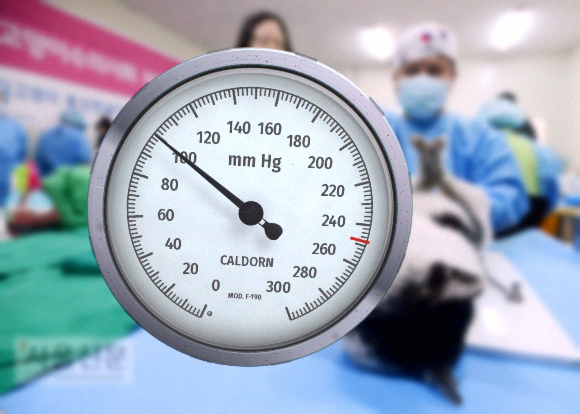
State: 100 mmHg
